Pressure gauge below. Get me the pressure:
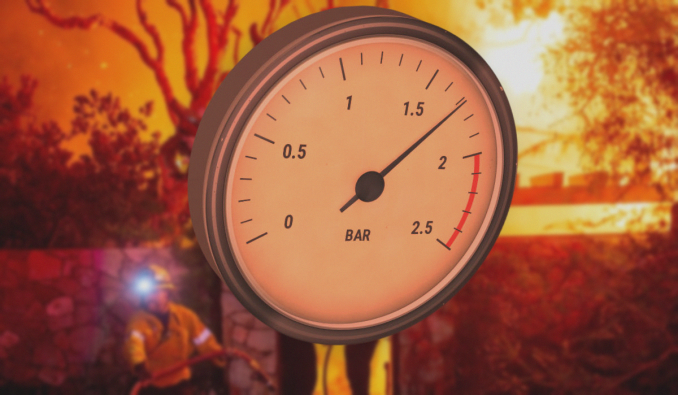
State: 1.7 bar
